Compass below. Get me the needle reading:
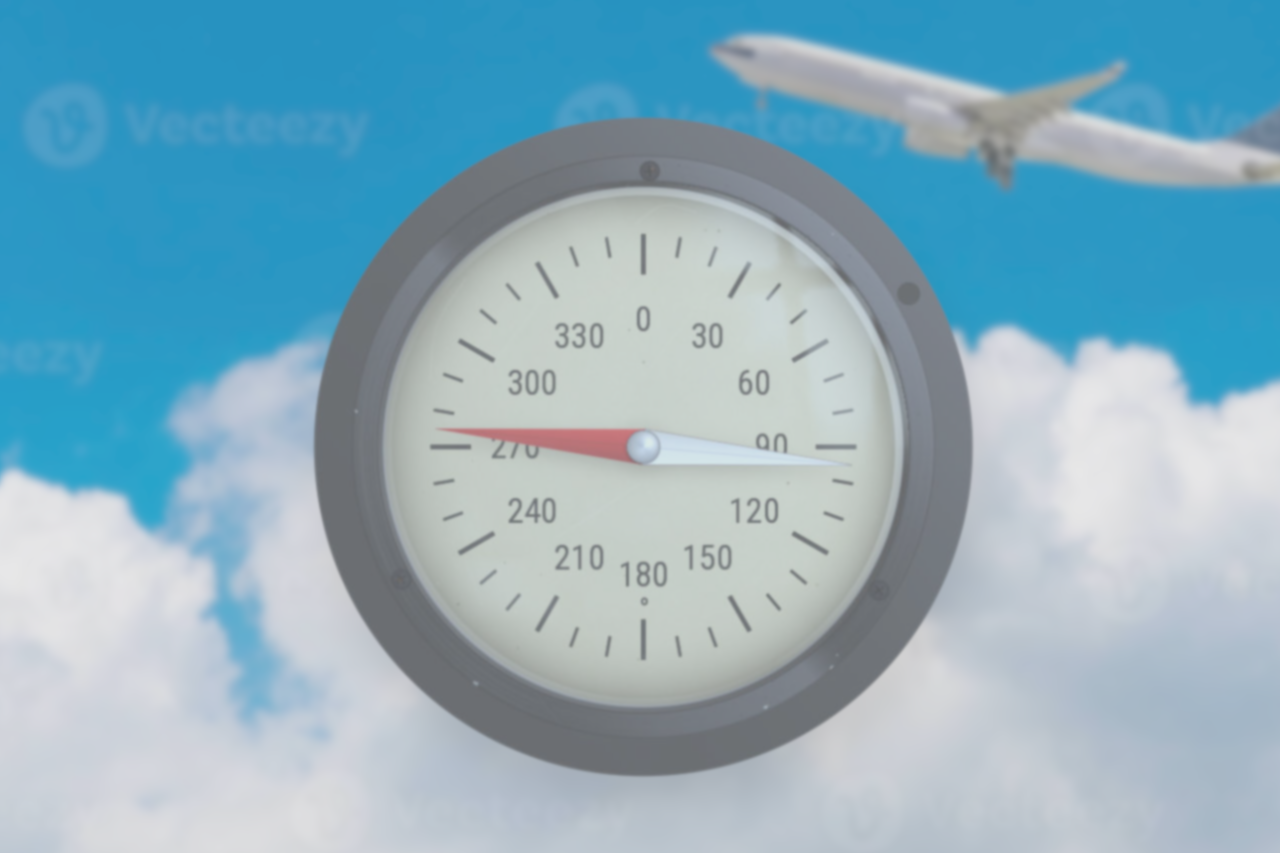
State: 275 °
